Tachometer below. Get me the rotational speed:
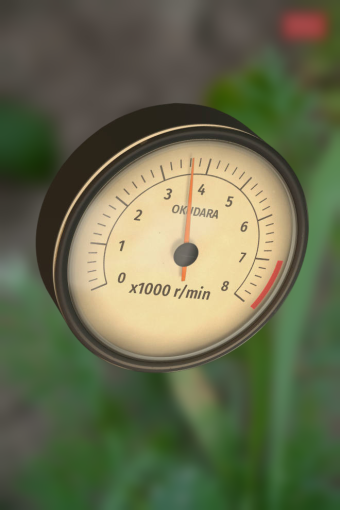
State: 3600 rpm
